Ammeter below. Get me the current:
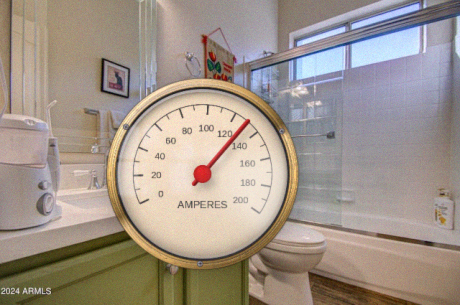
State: 130 A
